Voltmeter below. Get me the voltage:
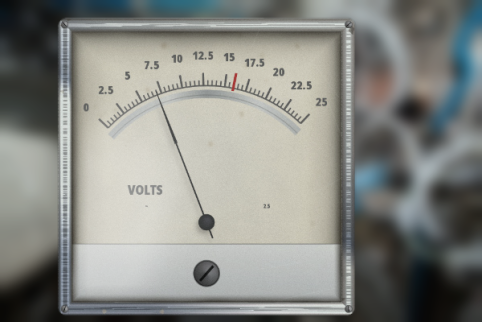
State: 7 V
